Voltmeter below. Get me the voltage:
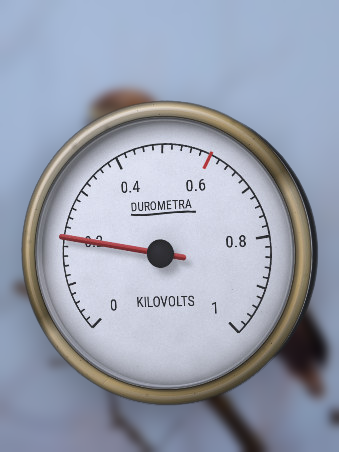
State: 0.2 kV
